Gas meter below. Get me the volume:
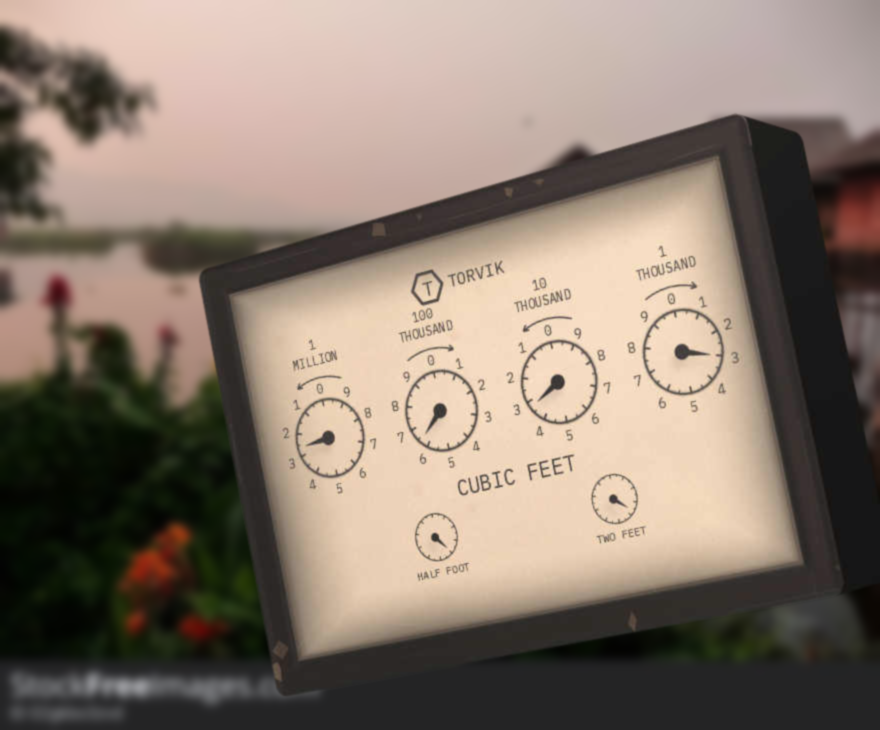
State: 263300 ft³
